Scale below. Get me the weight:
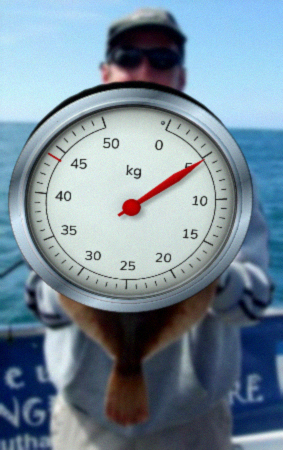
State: 5 kg
